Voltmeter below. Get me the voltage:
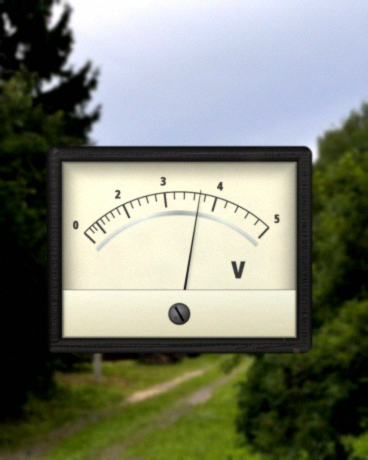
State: 3.7 V
